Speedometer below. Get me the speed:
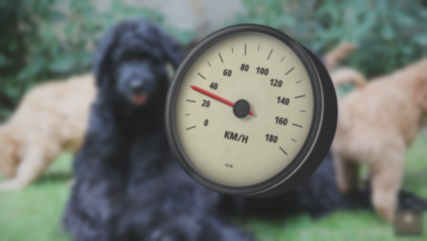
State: 30 km/h
